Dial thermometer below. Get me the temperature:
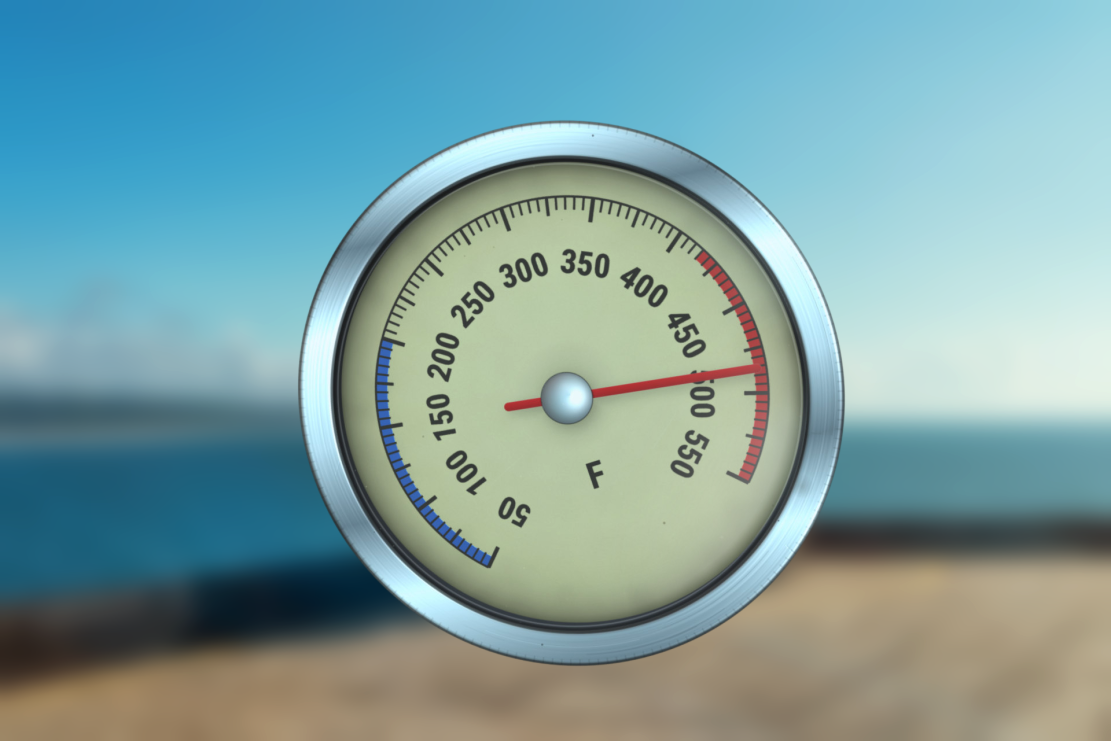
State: 485 °F
